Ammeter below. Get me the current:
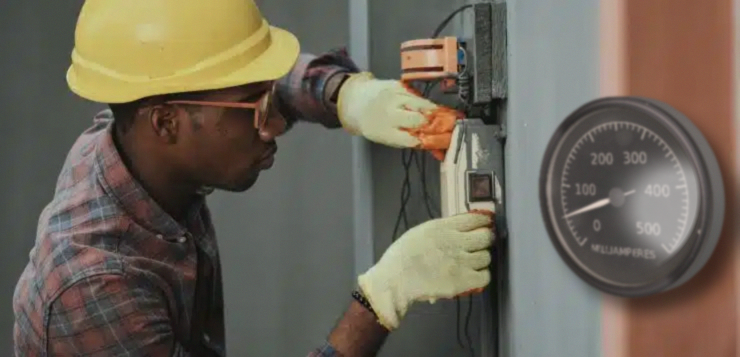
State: 50 mA
